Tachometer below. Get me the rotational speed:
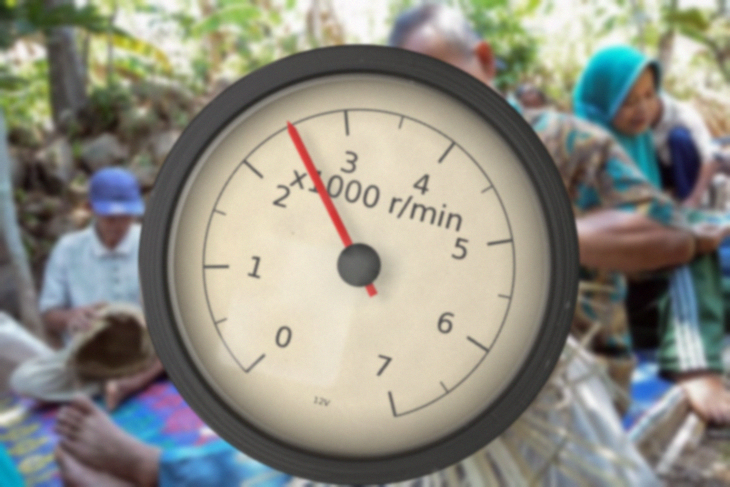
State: 2500 rpm
